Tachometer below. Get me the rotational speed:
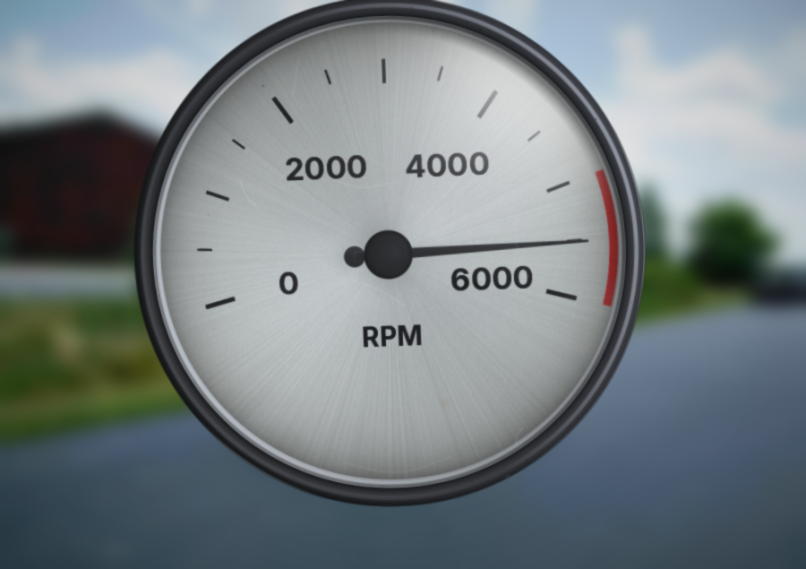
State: 5500 rpm
